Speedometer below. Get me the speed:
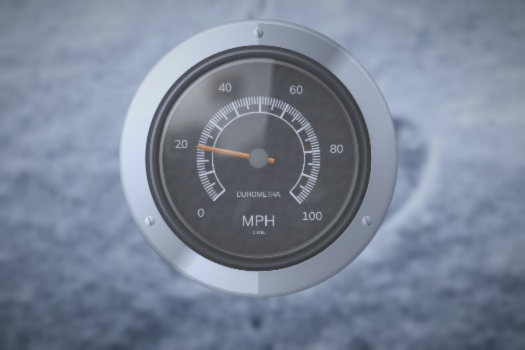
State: 20 mph
